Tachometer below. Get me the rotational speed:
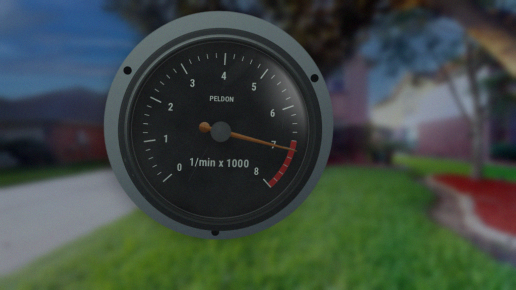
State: 7000 rpm
